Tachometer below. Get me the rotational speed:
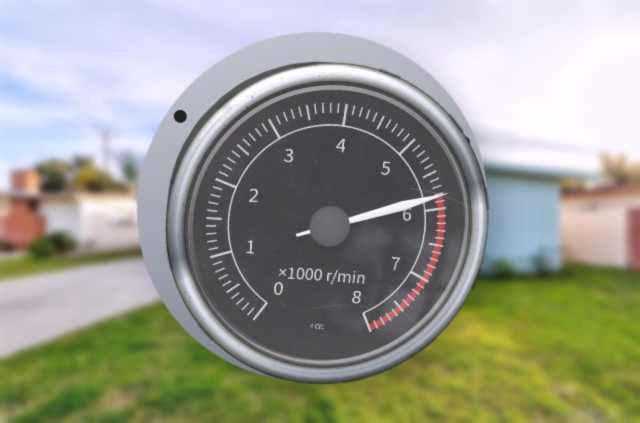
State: 5800 rpm
